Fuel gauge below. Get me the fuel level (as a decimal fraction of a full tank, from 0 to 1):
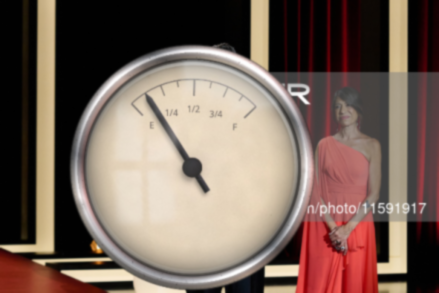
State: 0.125
